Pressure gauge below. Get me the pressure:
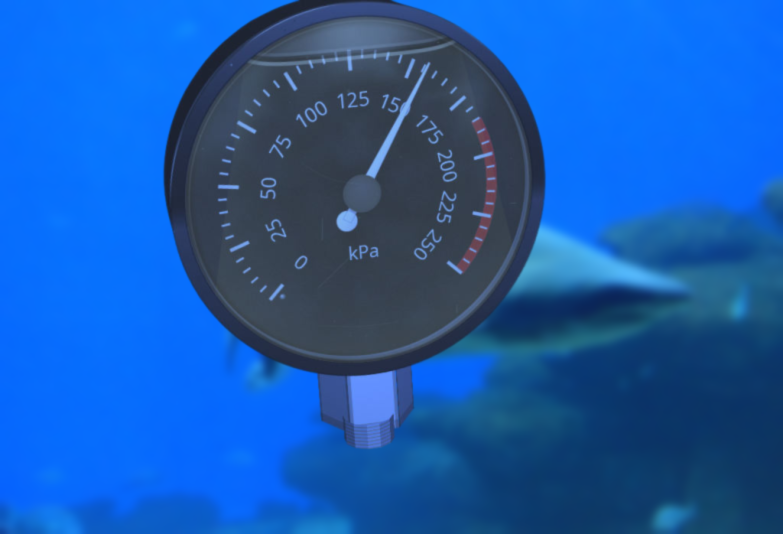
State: 155 kPa
